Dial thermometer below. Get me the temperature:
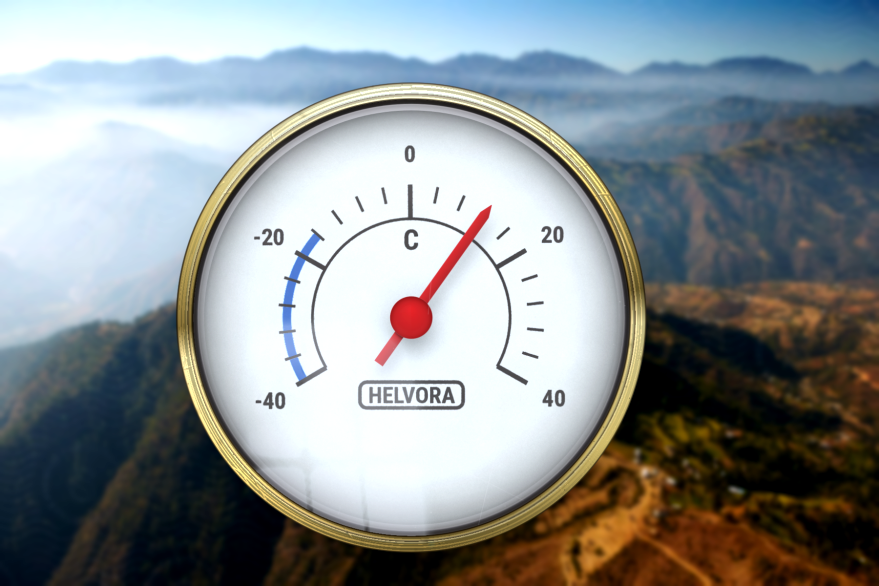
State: 12 °C
